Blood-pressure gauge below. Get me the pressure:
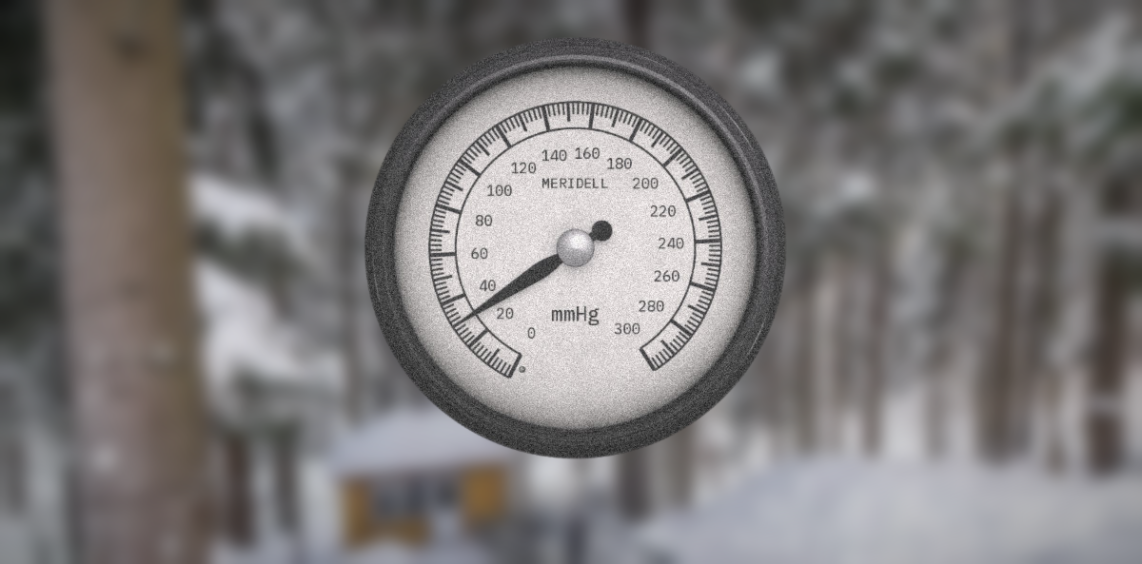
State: 30 mmHg
